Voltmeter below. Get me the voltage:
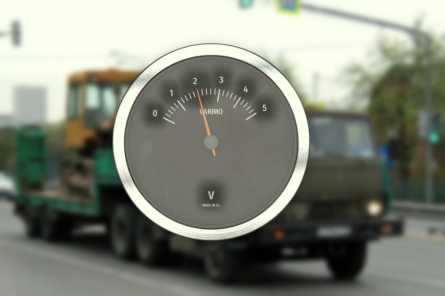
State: 2 V
